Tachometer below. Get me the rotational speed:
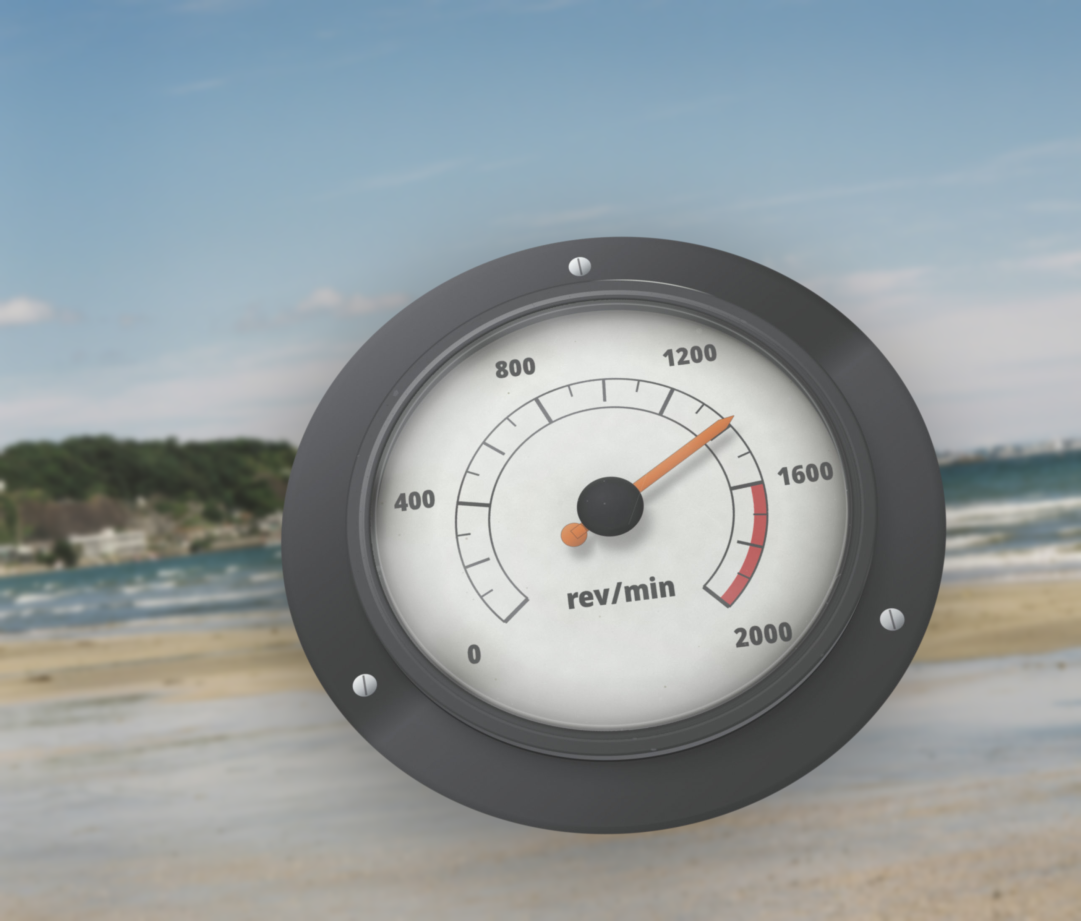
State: 1400 rpm
